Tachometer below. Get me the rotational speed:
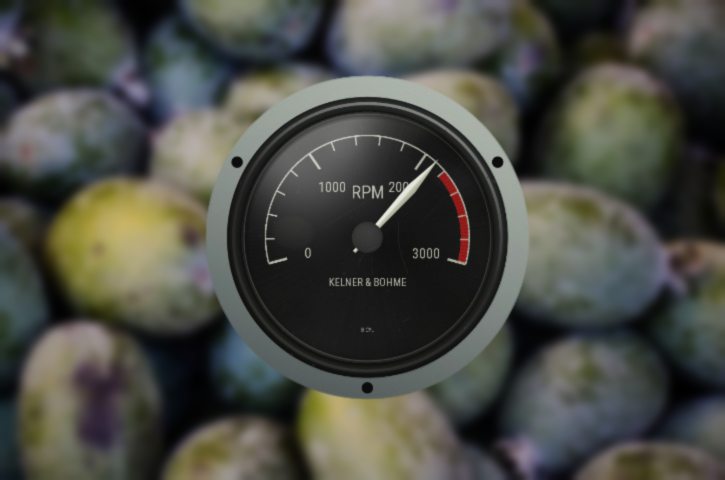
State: 2100 rpm
